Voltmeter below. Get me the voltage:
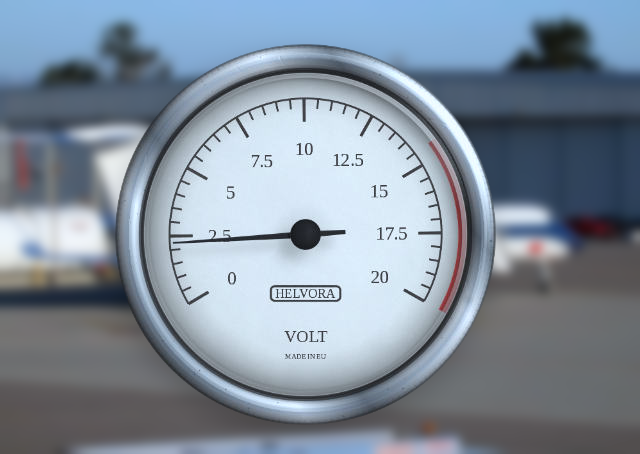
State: 2.25 V
